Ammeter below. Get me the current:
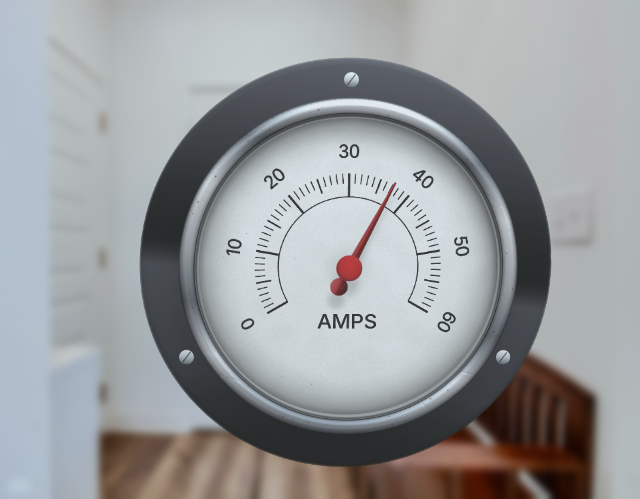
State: 37 A
